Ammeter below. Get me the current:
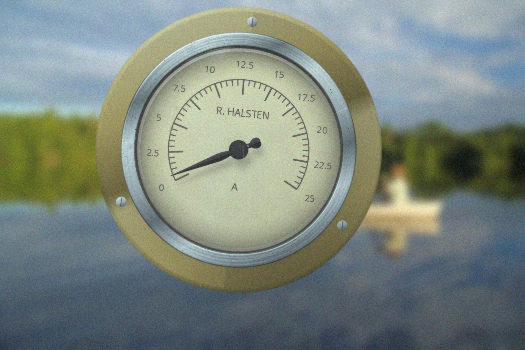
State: 0.5 A
